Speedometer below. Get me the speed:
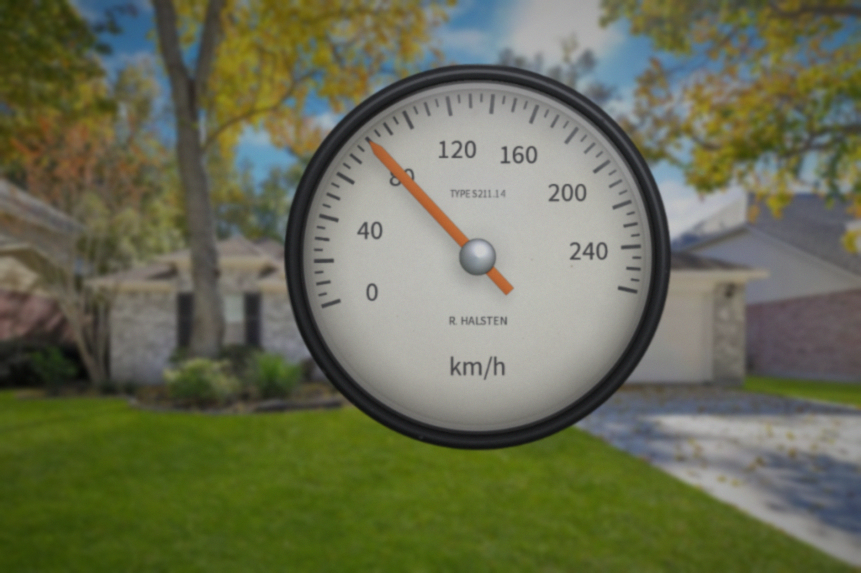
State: 80 km/h
